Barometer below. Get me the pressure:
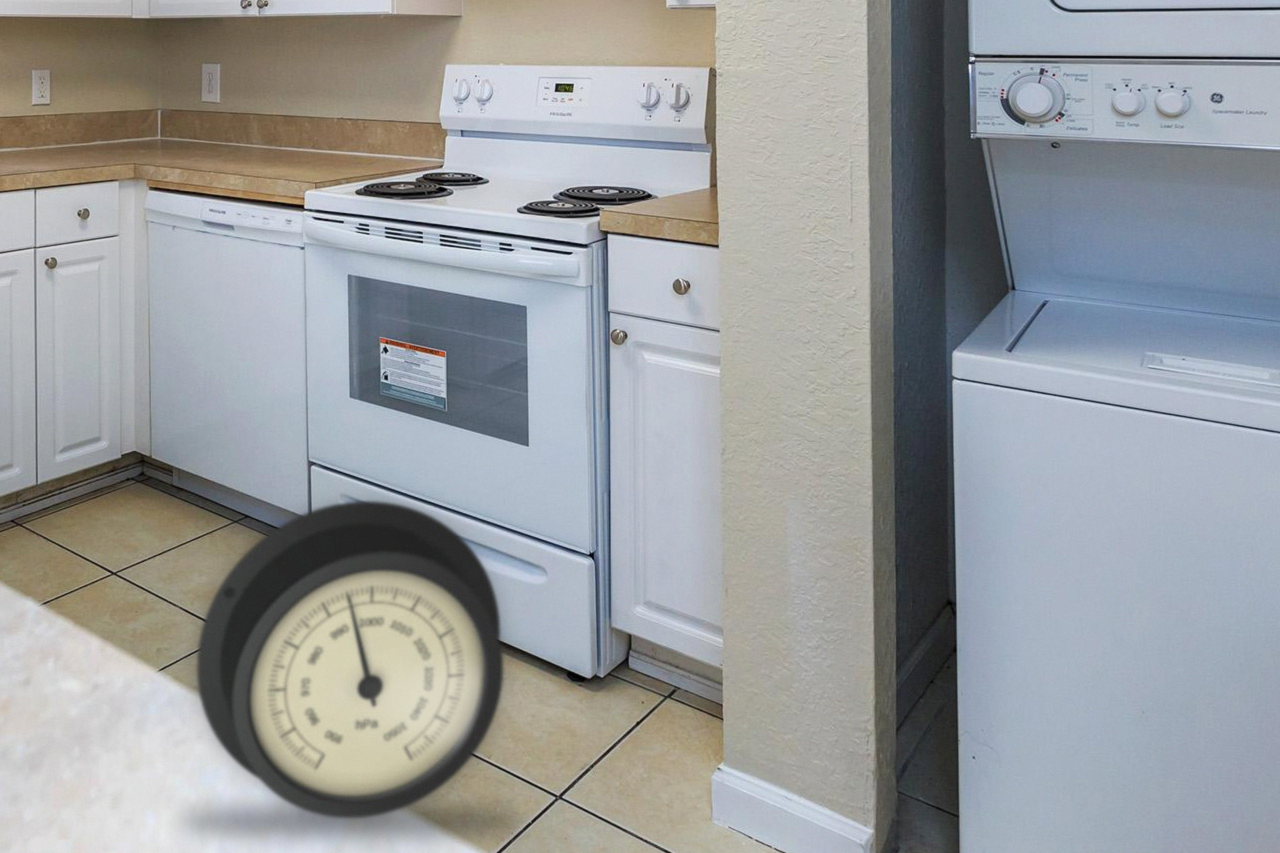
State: 995 hPa
